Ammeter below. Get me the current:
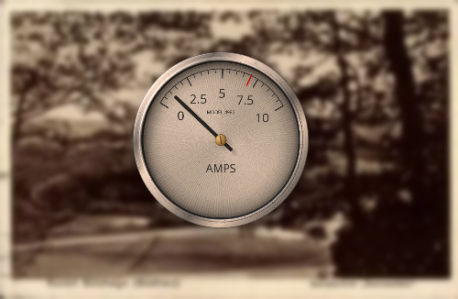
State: 1 A
